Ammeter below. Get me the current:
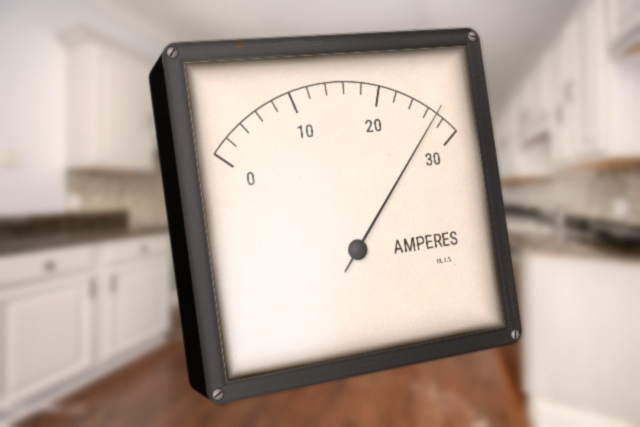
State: 27 A
